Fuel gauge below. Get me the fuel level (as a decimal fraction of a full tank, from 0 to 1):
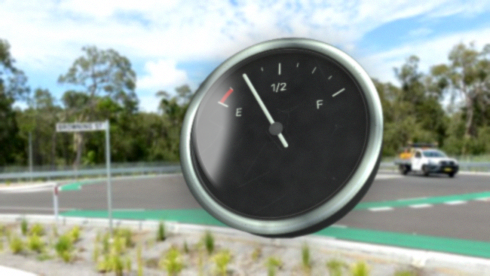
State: 0.25
